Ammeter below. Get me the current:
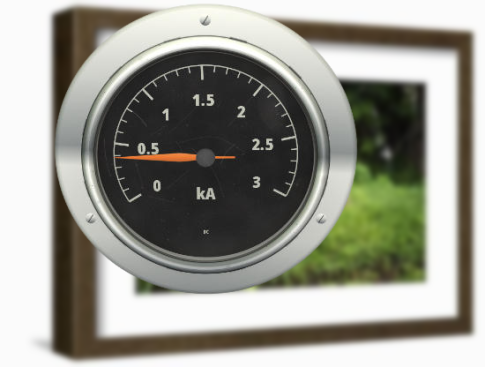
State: 0.4 kA
